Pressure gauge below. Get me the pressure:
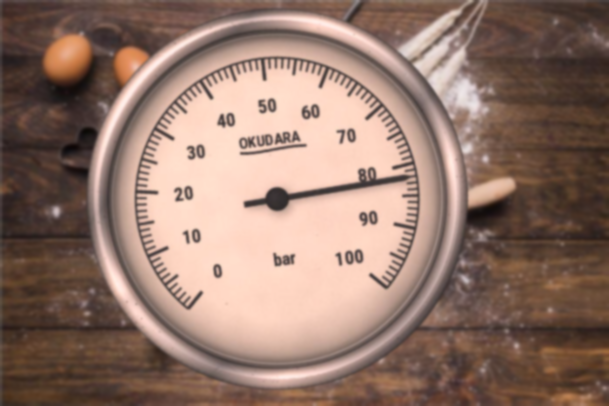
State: 82 bar
